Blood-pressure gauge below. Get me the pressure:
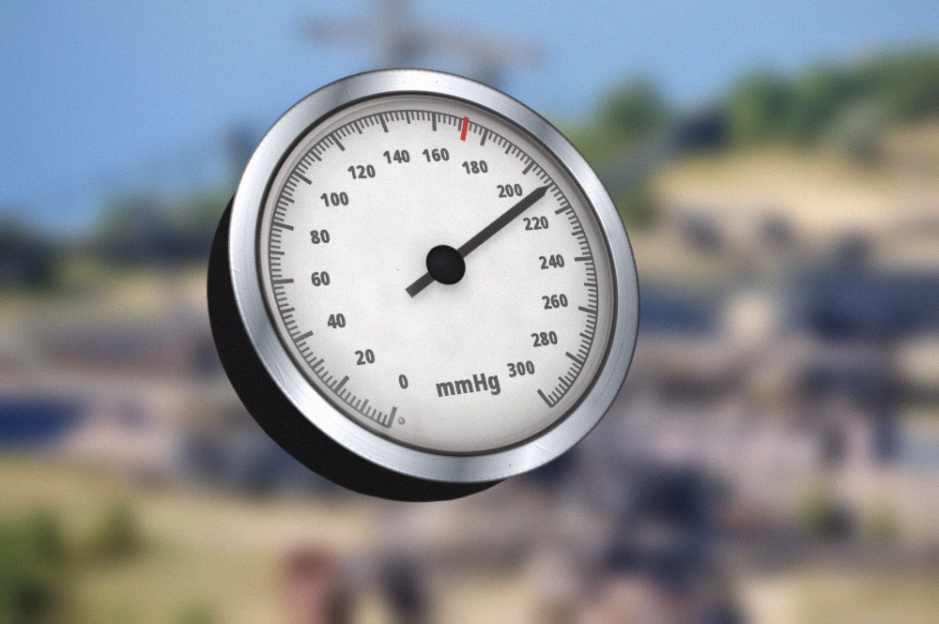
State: 210 mmHg
